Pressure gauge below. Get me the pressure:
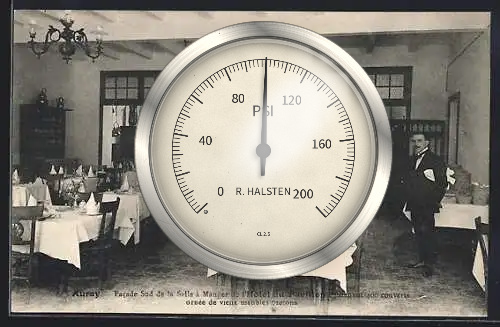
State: 100 psi
